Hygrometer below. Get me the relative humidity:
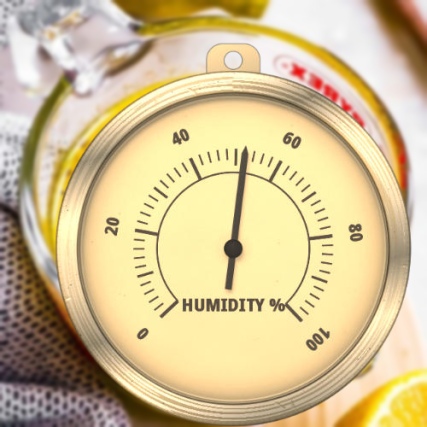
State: 52 %
